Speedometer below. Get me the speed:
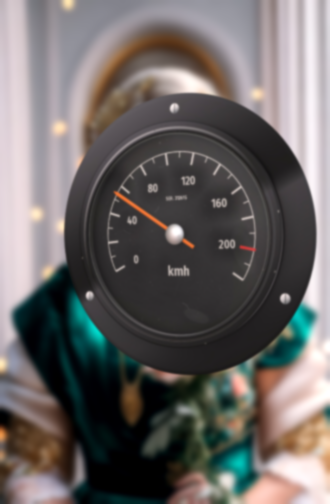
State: 55 km/h
